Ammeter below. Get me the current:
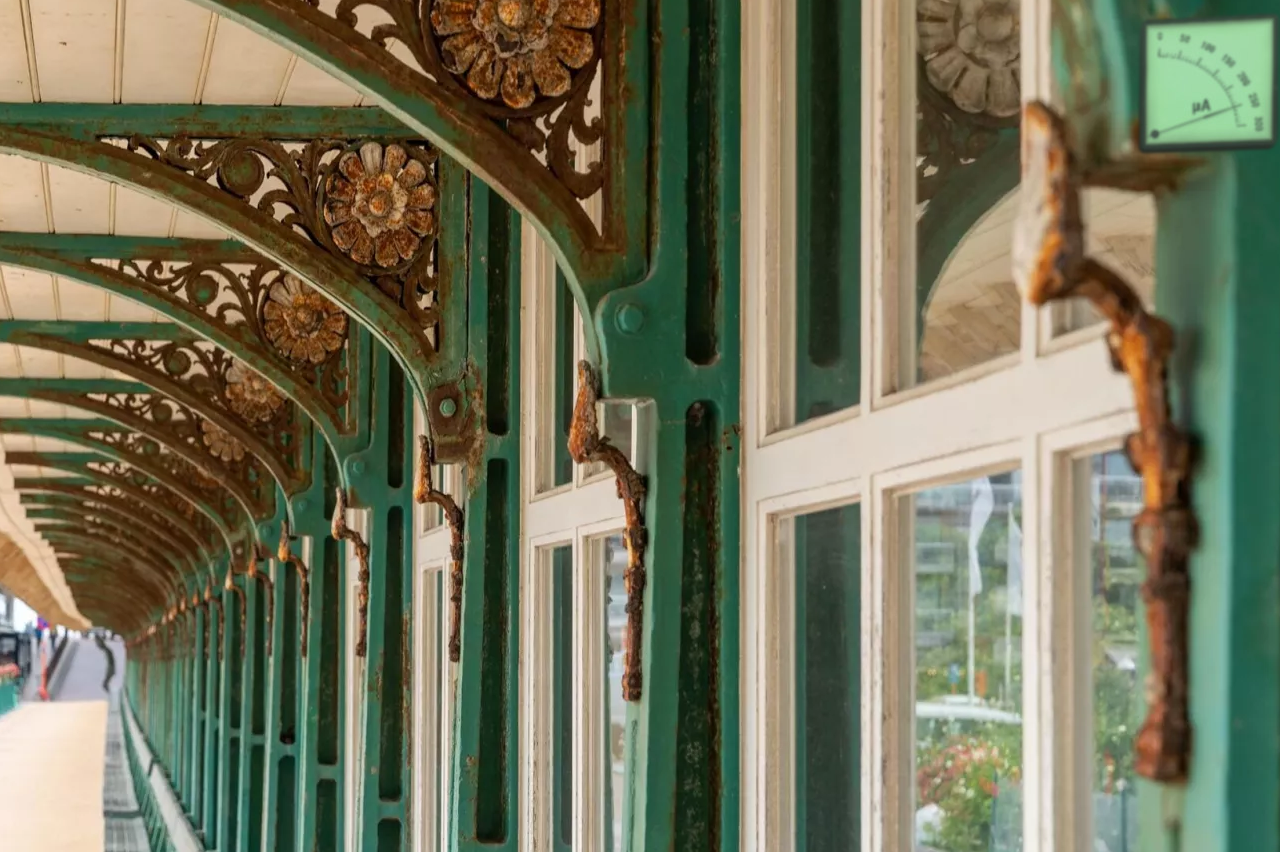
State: 250 µA
